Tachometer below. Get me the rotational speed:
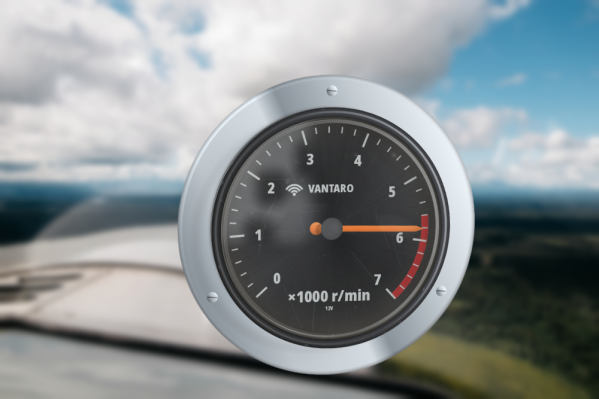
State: 5800 rpm
